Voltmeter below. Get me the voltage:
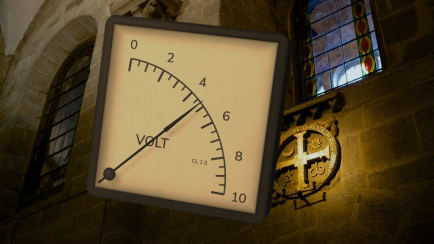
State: 4.75 V
